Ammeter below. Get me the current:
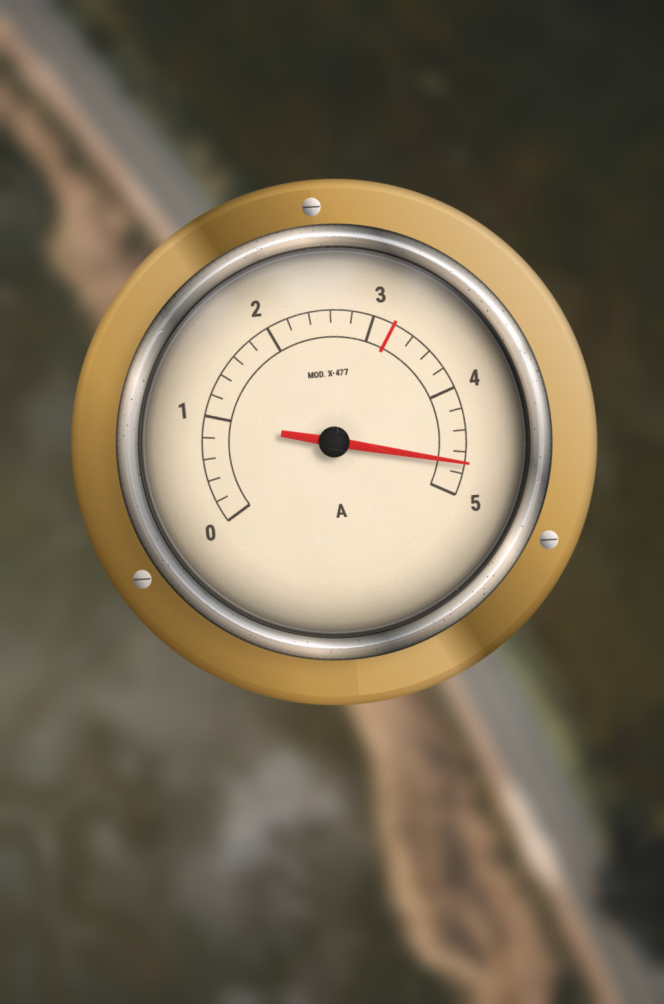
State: 4.7 A
